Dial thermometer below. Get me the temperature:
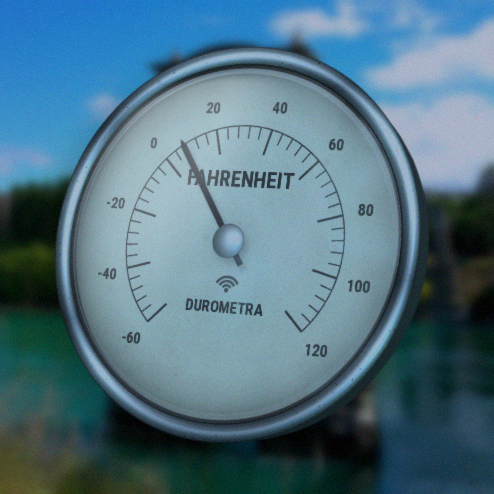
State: 8 °F
